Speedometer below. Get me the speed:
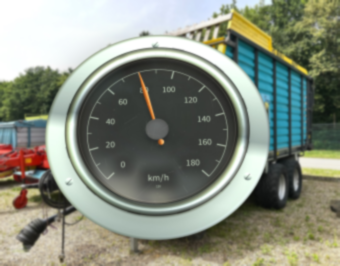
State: 80 km/h
